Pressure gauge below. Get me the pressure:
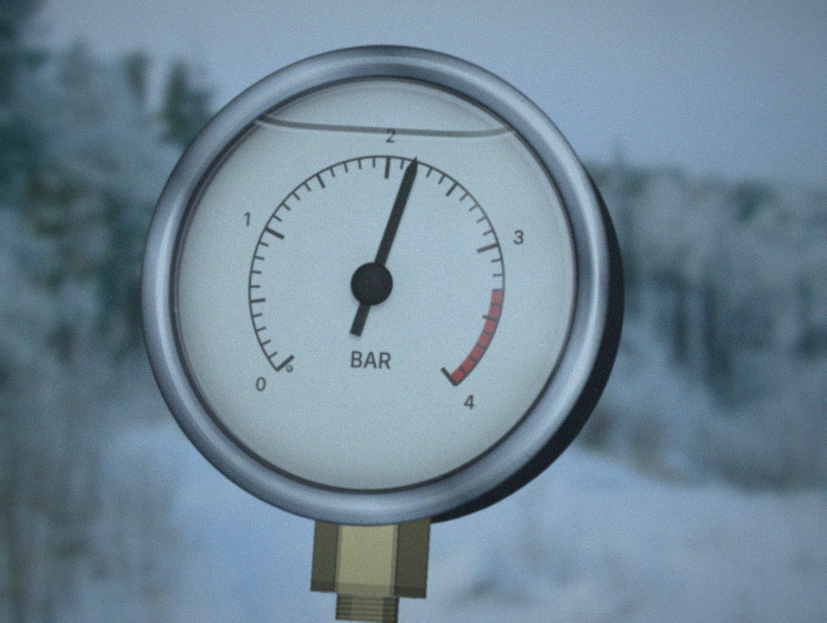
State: 2.2 bar
